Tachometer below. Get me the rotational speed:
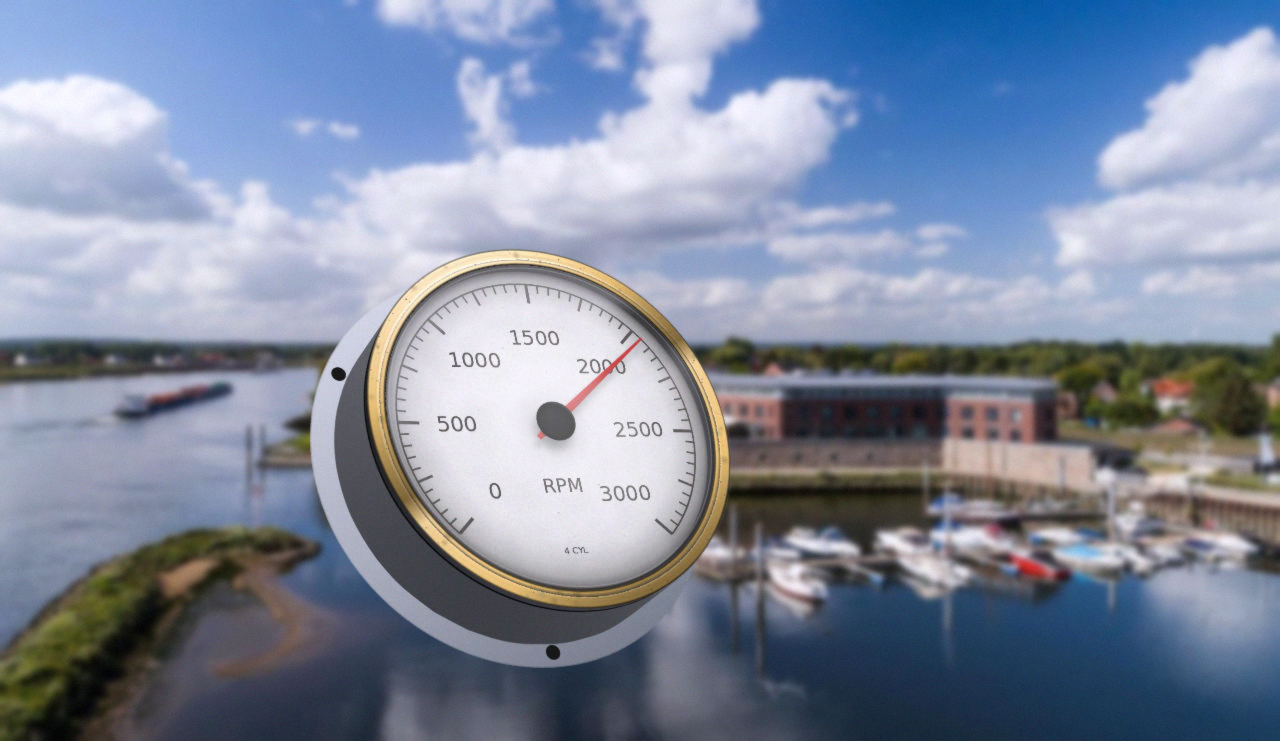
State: 2050 rpm
